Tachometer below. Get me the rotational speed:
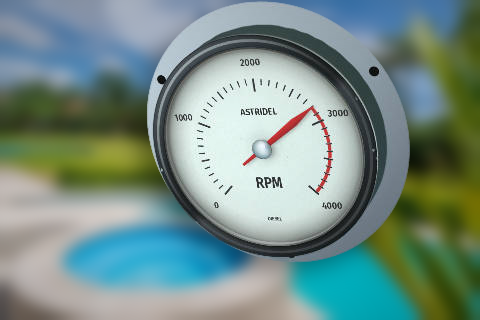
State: 2800 rpm
